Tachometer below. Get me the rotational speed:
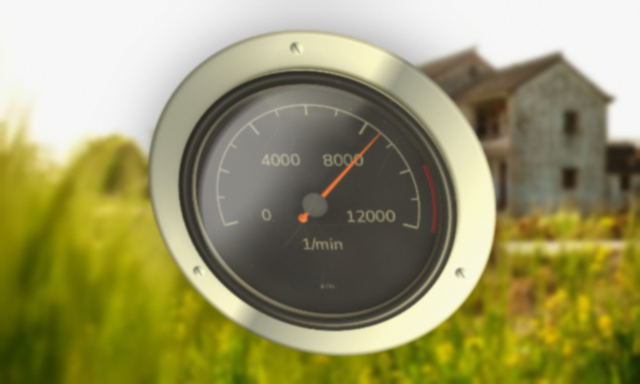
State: 8500 rpm
